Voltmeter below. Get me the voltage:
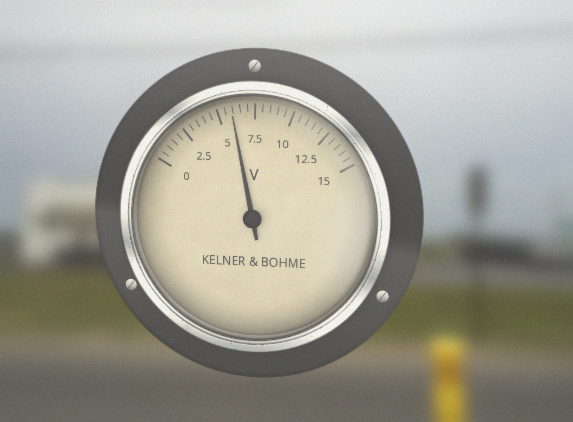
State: 6 V
